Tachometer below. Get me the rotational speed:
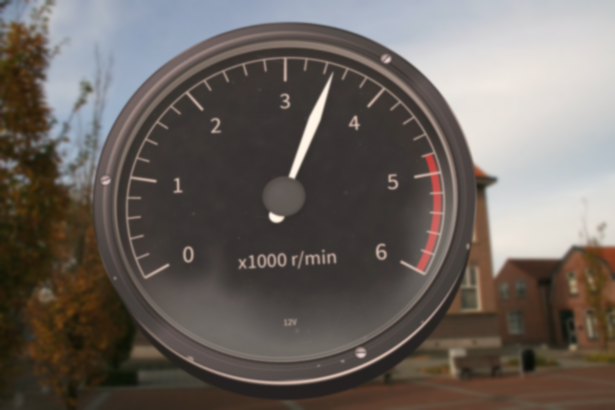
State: 3500 rpm
